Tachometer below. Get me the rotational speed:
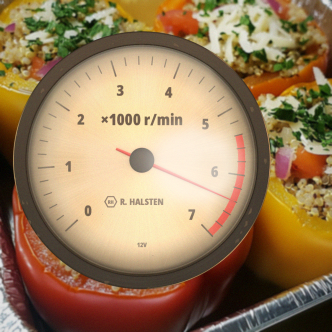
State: 6400 rpm
